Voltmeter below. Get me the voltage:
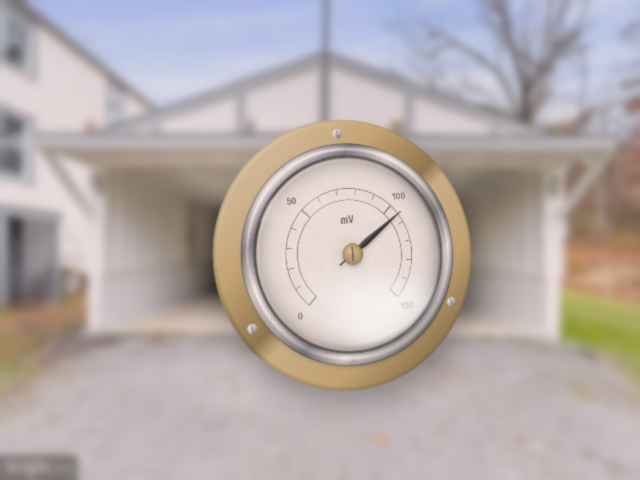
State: 105 mV
